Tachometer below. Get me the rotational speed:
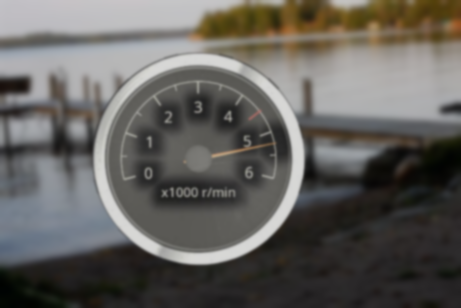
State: 5250 rpm
